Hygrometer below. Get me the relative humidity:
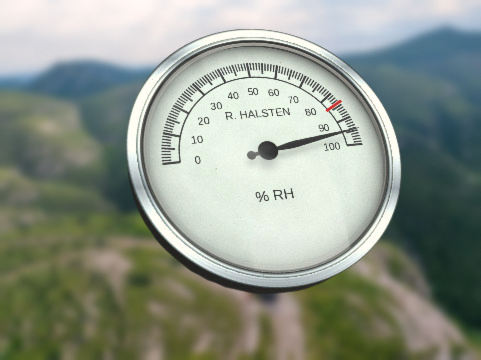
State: 95 %
